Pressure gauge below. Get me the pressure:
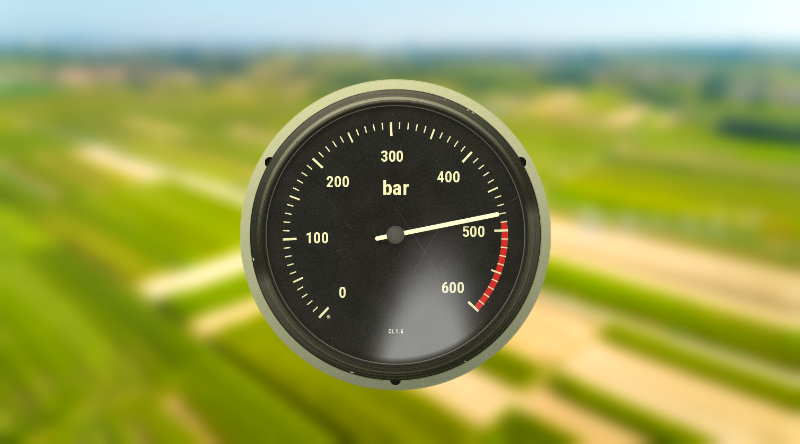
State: 480 bar
